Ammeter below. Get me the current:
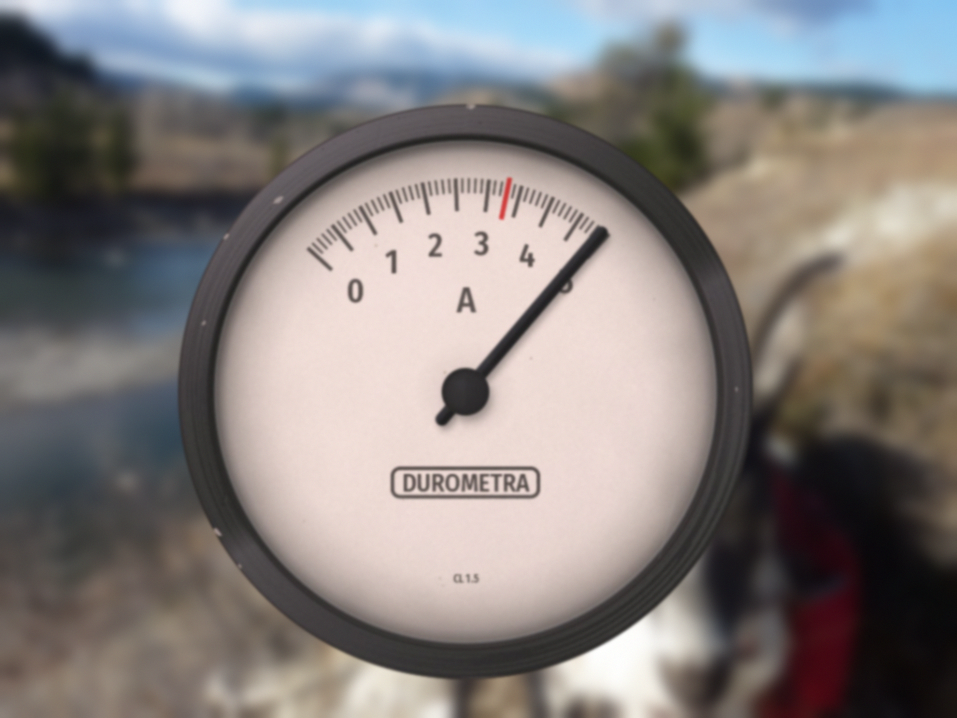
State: 4.9 A
